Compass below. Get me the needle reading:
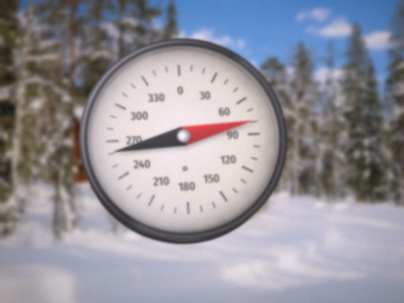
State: 80 °
